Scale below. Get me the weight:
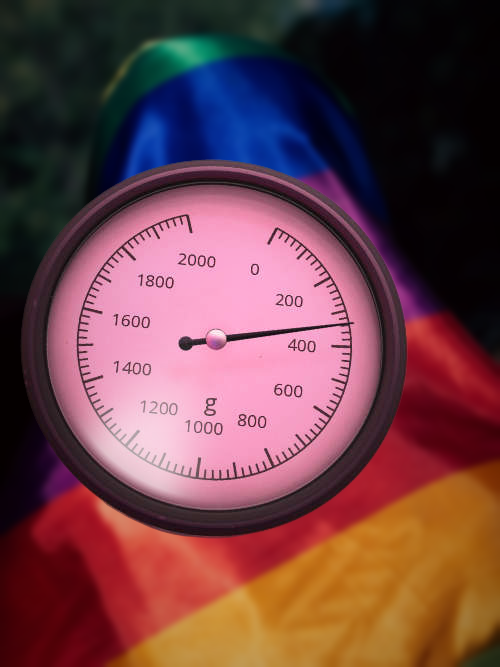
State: 340 g
